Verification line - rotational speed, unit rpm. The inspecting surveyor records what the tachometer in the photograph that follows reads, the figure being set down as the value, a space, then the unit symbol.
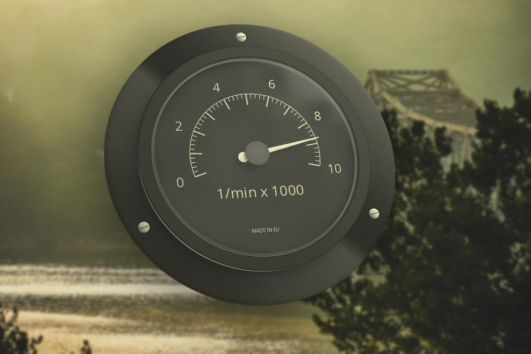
8800 rpm
